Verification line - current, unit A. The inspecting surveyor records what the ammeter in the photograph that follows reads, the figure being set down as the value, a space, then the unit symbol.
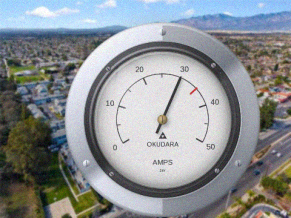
30 A
